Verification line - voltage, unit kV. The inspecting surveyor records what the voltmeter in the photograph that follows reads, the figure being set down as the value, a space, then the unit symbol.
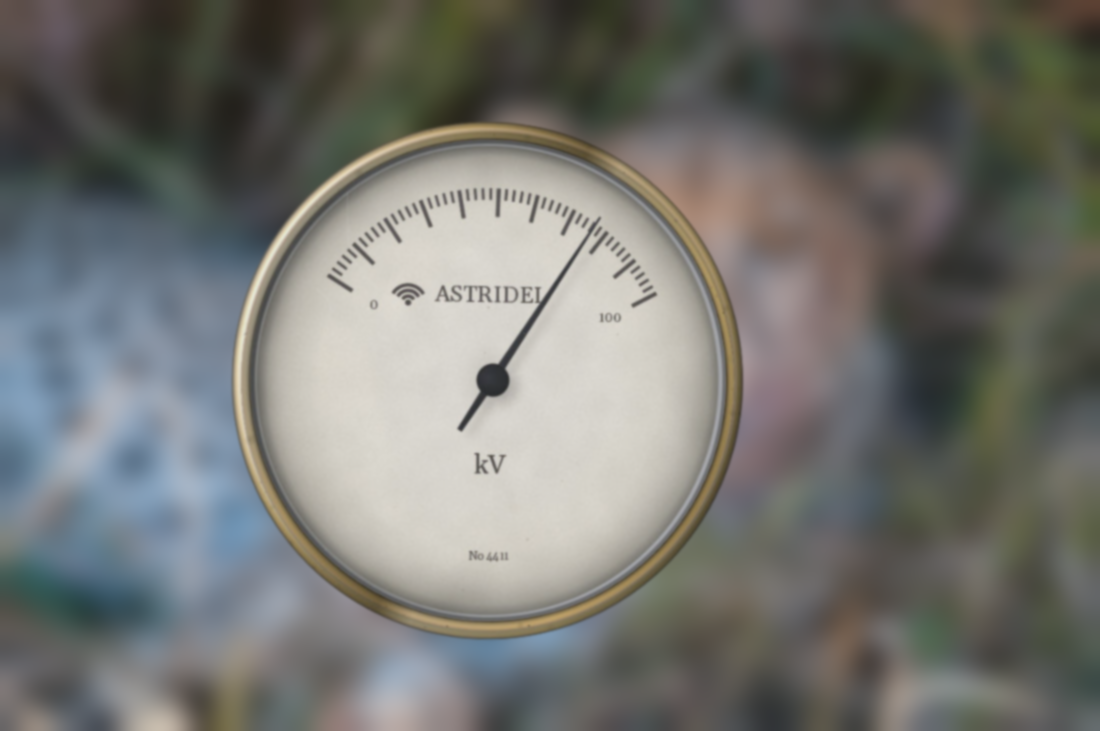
76 kV
